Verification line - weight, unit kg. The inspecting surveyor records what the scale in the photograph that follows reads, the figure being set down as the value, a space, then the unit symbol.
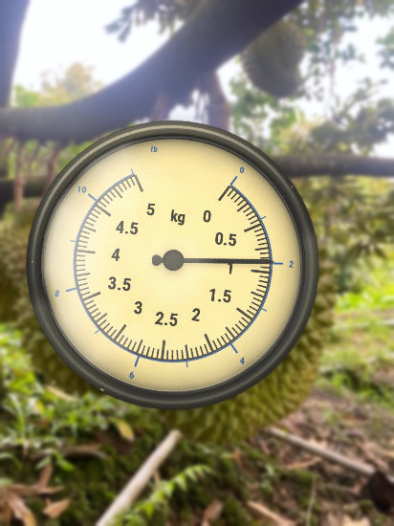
0.9 kg
